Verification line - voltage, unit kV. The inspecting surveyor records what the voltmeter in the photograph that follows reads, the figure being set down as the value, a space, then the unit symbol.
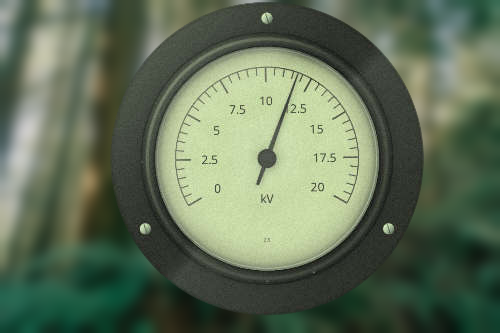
11.75 kV
